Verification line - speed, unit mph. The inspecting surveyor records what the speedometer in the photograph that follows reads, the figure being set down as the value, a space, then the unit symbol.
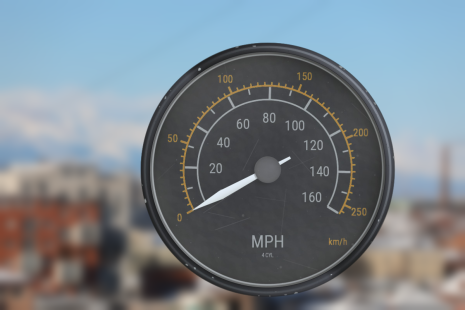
0 mph
